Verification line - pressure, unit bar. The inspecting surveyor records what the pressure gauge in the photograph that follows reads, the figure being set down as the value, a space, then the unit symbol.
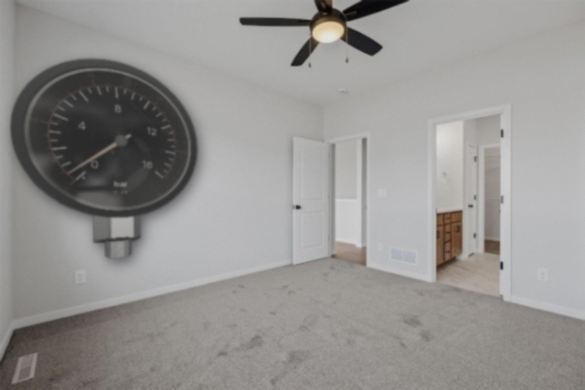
0.5 bar
